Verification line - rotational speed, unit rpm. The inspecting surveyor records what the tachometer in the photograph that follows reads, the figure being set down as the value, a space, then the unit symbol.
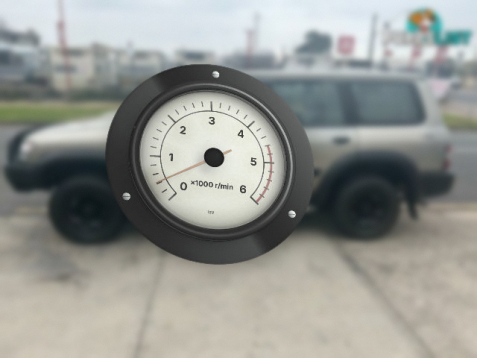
400 rpm
